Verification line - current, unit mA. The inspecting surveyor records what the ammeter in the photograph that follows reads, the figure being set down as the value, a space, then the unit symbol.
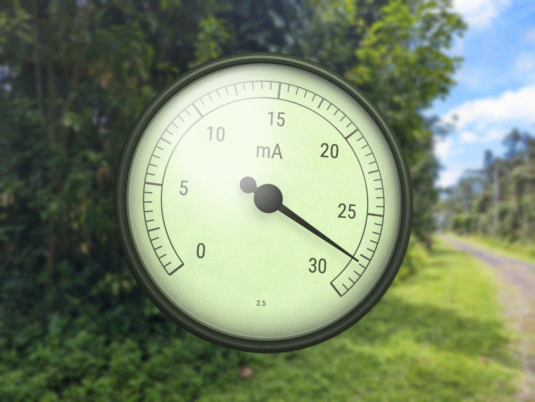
28 mA
